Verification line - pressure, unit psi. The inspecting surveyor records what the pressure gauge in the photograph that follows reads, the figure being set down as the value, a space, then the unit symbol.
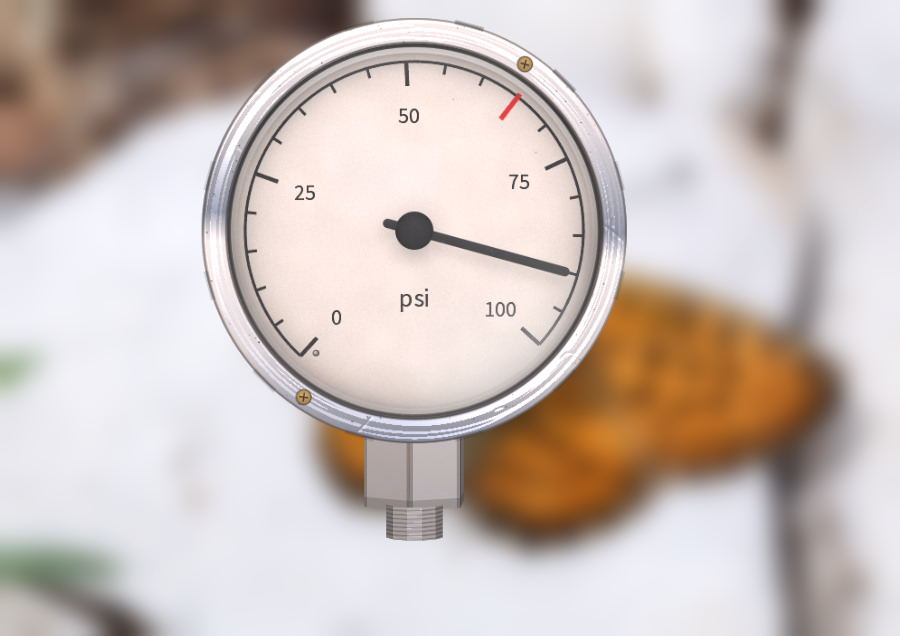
90 psi
